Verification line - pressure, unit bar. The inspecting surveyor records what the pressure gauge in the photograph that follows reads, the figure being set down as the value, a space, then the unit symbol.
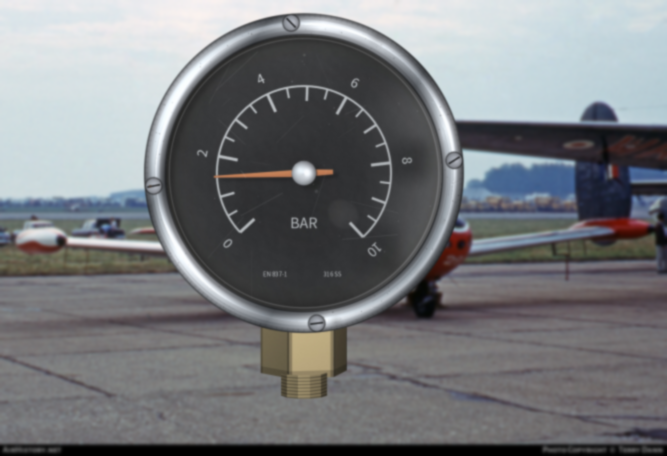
1.5 bar
